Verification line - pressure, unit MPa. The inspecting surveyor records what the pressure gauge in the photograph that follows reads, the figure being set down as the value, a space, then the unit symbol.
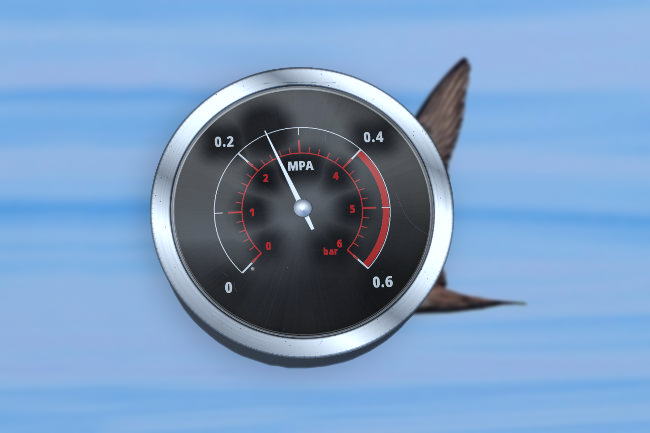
0.25 MPa
